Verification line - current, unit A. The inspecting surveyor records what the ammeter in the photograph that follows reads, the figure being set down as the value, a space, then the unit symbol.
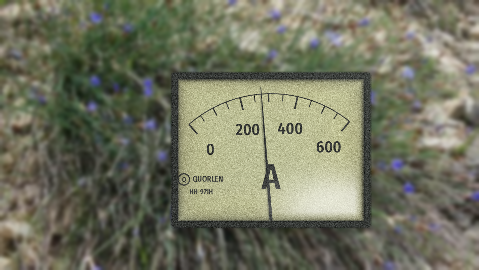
275 A
